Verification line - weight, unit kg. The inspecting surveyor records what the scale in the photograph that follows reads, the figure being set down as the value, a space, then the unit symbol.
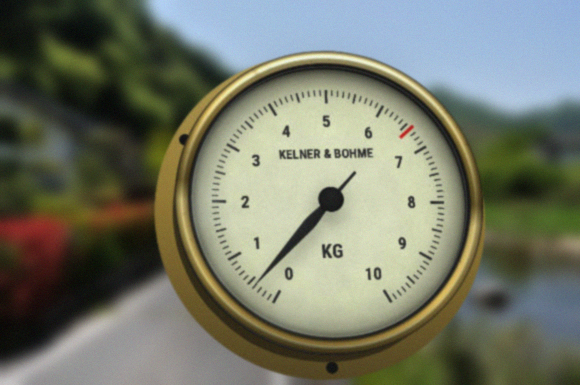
0.4 kg
